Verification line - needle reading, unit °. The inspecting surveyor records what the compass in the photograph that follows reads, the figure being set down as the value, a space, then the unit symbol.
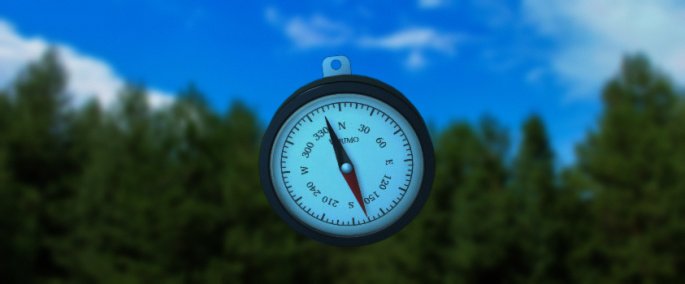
165 °
